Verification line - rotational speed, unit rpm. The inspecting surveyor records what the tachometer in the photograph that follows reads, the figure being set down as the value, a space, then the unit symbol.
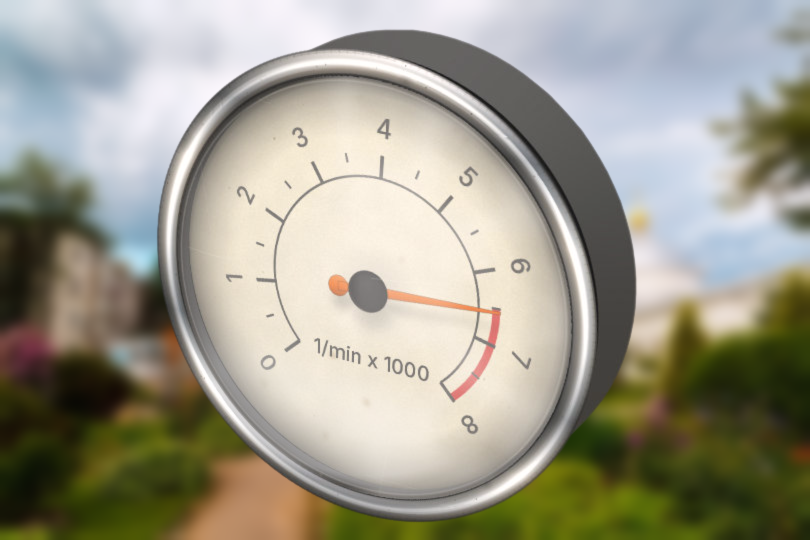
6500 rpm
